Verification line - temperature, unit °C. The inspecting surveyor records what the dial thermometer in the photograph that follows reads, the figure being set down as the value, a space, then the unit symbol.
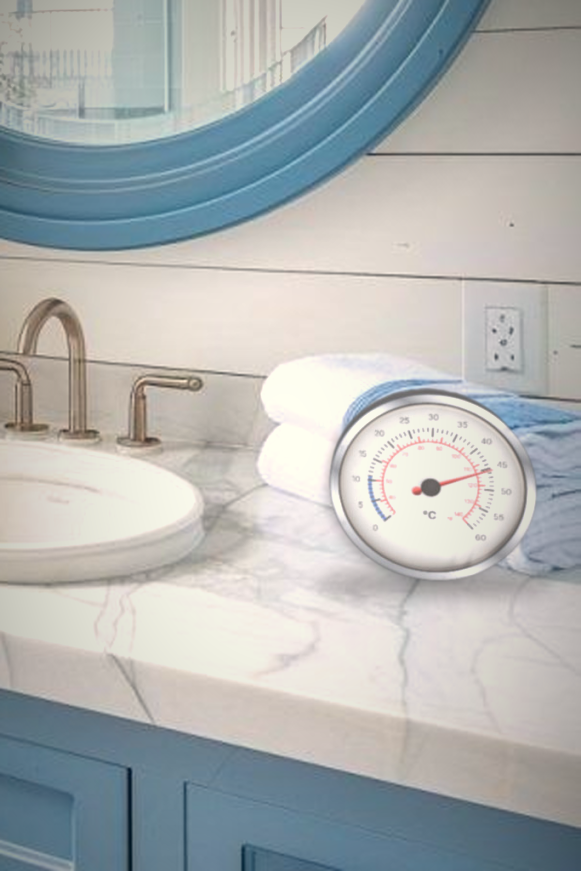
45 °C
